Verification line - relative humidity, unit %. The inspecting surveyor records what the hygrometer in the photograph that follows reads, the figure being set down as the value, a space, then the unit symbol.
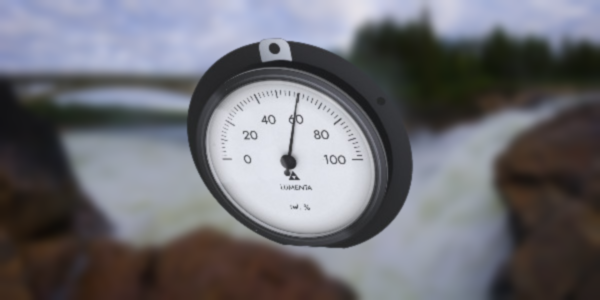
60 %
